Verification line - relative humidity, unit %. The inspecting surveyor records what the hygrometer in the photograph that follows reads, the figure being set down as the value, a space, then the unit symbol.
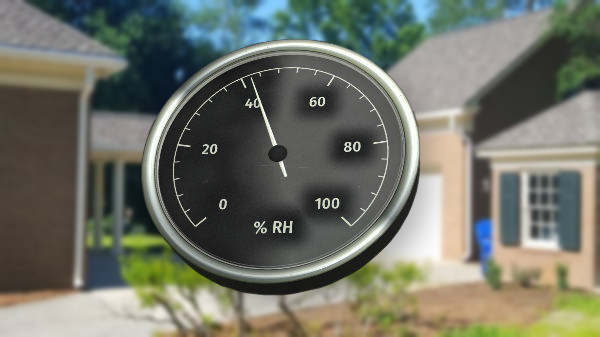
42 %
